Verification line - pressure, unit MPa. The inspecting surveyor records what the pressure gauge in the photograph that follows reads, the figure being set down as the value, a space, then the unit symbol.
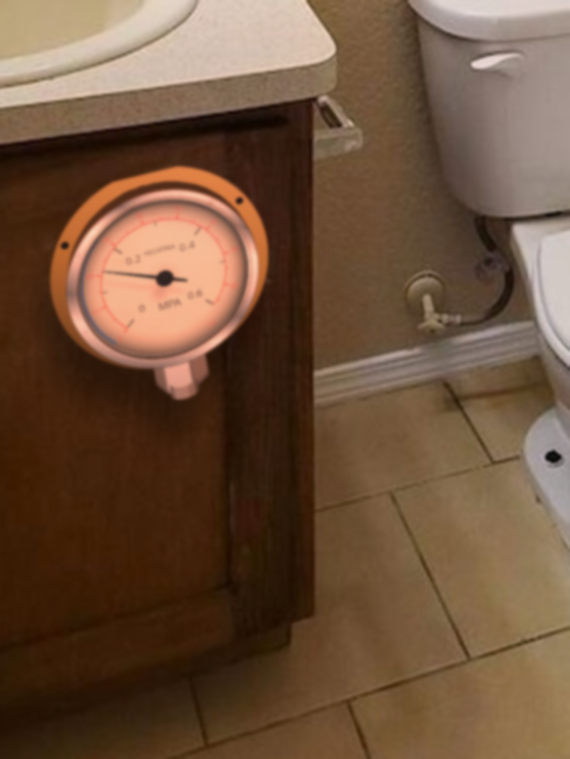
0.15 MPa
